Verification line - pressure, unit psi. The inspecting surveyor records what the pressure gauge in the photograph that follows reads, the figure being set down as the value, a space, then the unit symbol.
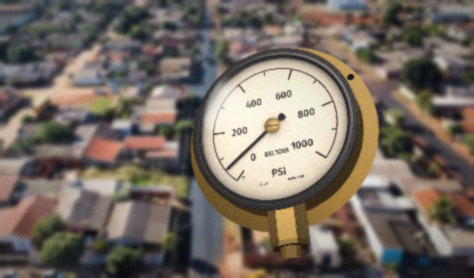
50 psi
